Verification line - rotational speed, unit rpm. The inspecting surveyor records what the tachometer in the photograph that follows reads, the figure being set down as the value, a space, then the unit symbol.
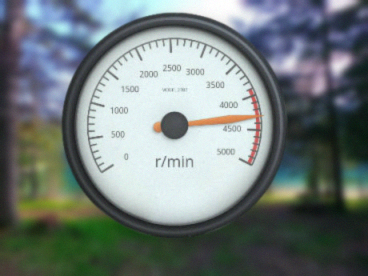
4300 rpm
